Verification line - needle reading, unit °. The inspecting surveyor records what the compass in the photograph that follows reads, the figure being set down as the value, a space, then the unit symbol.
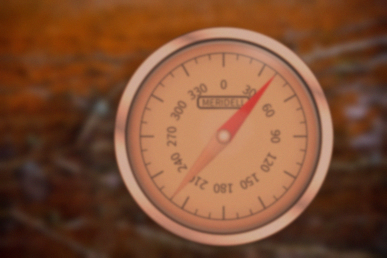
40 °
